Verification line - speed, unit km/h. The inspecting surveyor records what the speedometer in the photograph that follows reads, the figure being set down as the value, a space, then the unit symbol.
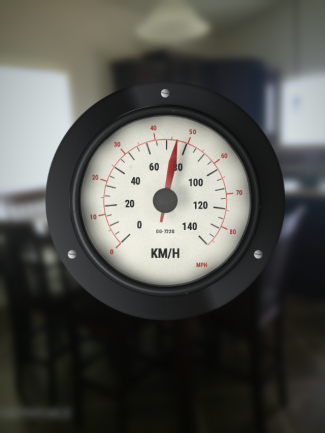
75 km/h
